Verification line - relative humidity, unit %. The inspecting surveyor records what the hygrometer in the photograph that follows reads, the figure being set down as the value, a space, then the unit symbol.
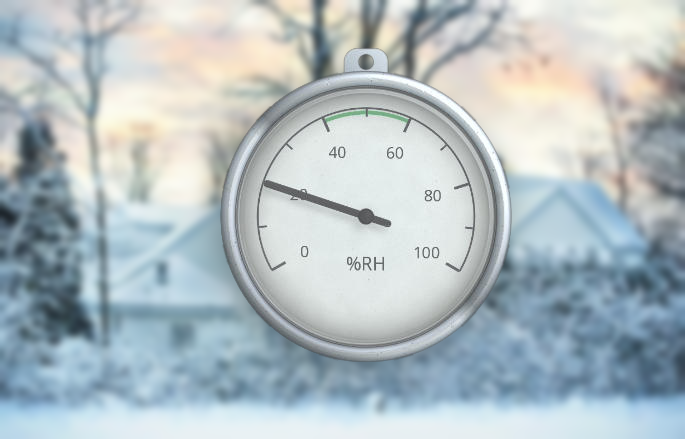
20 %
